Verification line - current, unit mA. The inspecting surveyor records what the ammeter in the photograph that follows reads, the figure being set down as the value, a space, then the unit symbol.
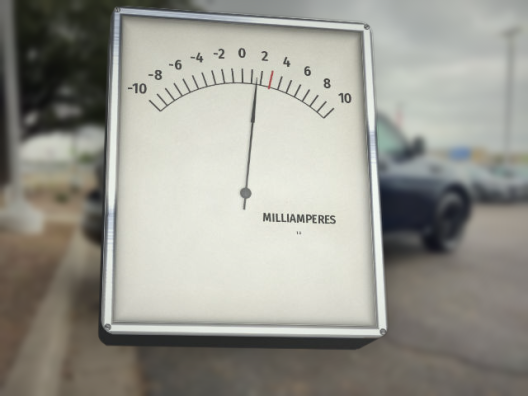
1.5 mA
